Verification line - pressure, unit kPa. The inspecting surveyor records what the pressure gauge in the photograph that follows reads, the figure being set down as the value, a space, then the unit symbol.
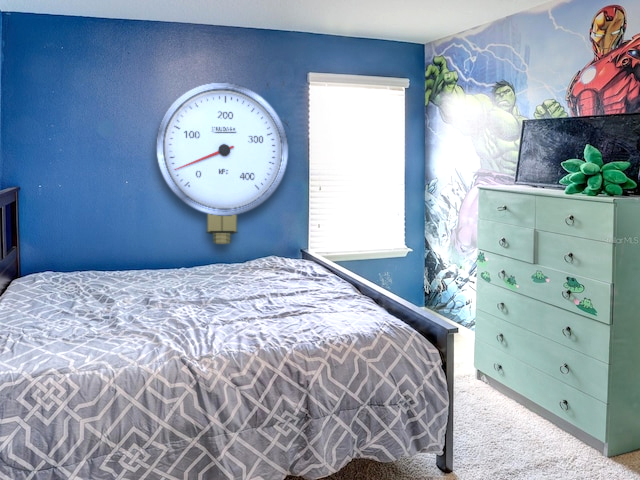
30 kPa
